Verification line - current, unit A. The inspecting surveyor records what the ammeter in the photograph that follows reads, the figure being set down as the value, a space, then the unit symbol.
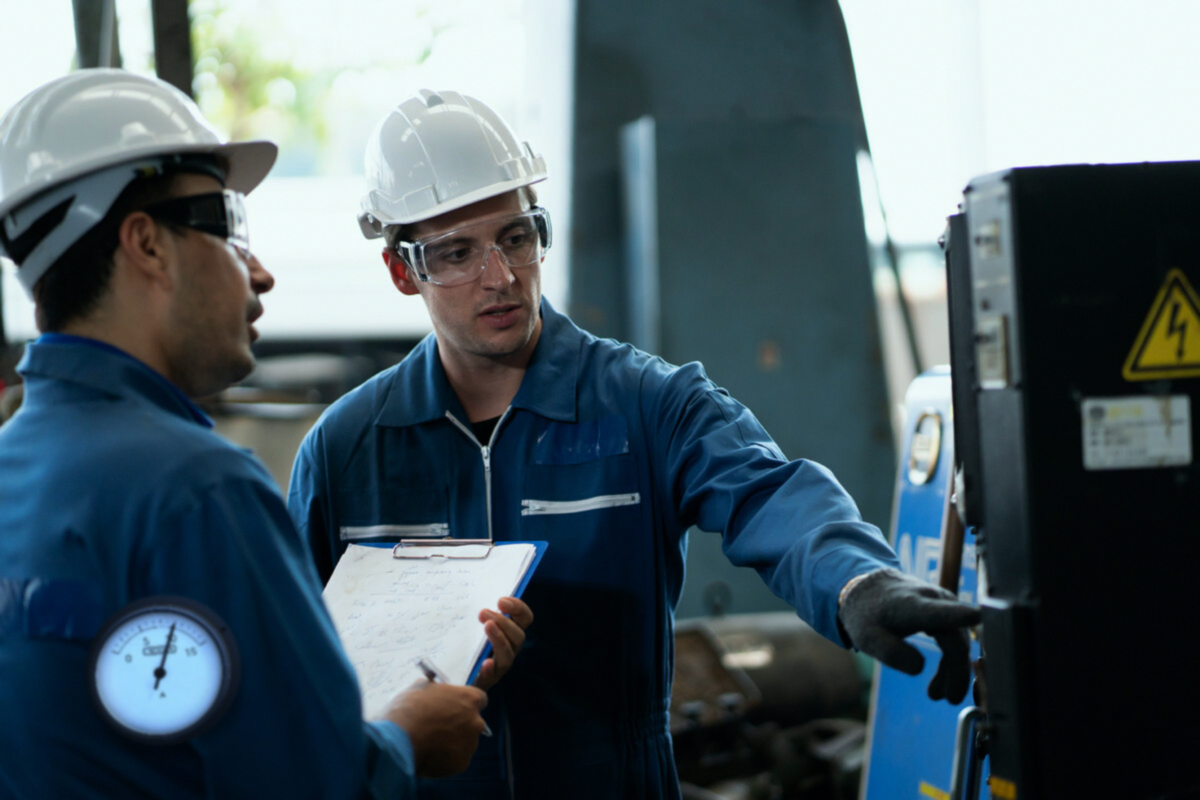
10 A
